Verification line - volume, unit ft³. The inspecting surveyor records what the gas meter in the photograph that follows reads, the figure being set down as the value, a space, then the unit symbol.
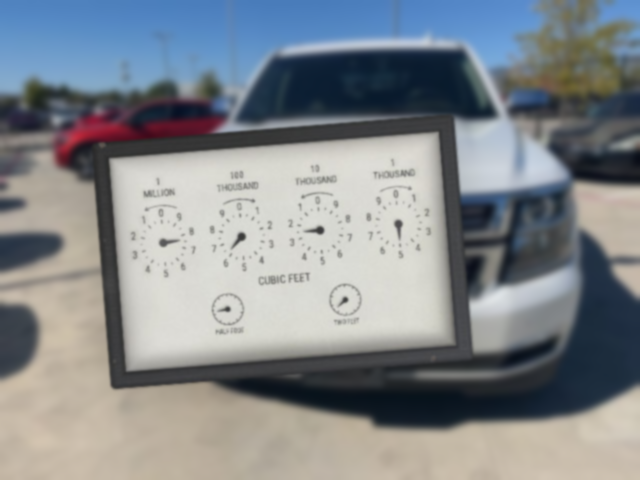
762500 ft³
